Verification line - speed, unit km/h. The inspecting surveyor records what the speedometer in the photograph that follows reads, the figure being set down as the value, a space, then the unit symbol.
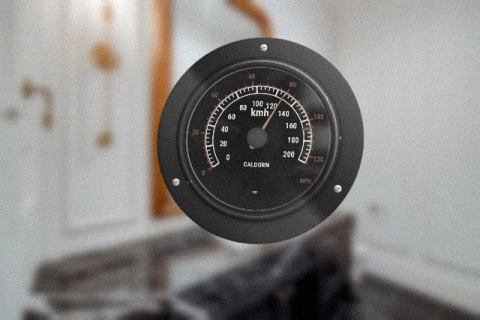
128 km/h
